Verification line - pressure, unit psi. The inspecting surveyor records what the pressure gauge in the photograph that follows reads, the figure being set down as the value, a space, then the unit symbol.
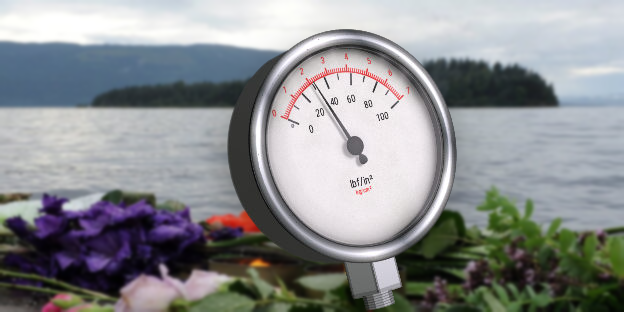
30 psi
